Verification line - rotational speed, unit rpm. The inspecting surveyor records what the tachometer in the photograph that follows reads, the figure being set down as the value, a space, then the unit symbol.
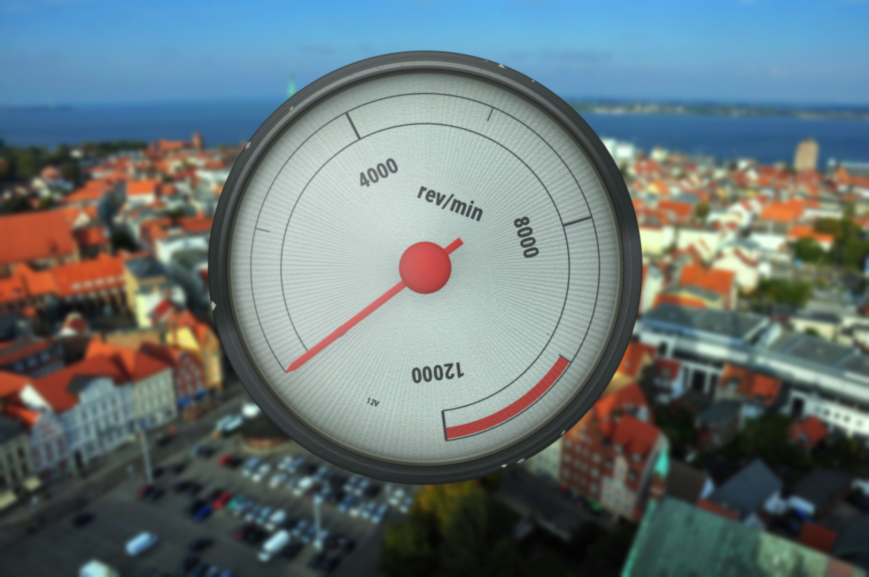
0 rpm
